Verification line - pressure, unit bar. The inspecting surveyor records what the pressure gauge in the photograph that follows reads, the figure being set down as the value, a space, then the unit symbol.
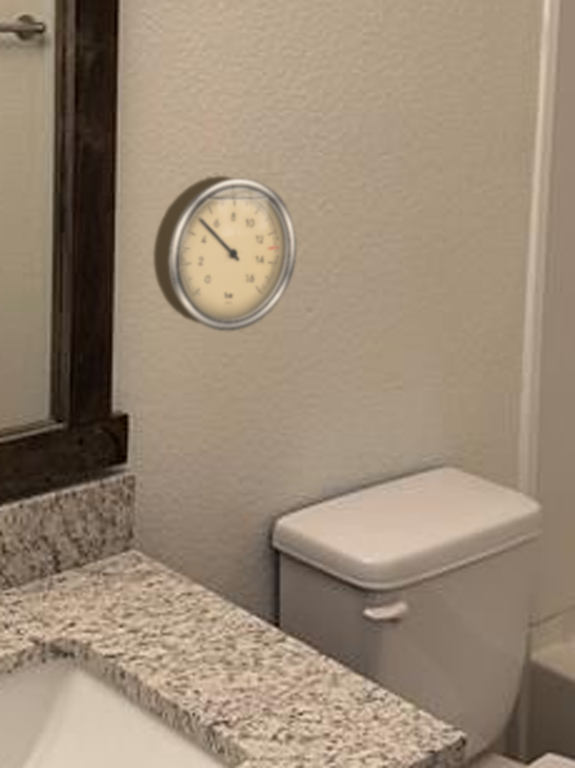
5 bar
